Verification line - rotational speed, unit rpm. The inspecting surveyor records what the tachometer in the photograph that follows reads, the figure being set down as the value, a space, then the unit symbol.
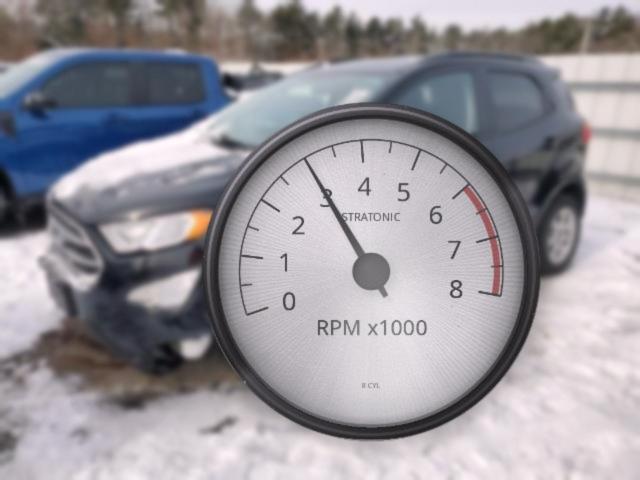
3000 rpm
